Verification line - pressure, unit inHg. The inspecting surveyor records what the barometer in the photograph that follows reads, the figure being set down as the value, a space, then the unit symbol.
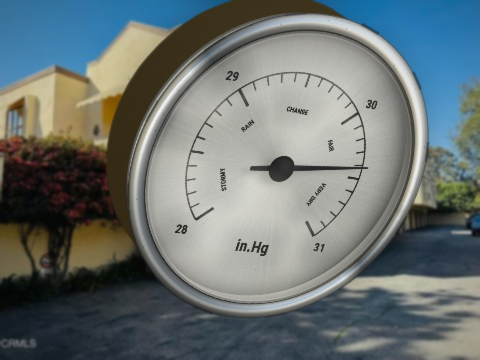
30.4 inHg
